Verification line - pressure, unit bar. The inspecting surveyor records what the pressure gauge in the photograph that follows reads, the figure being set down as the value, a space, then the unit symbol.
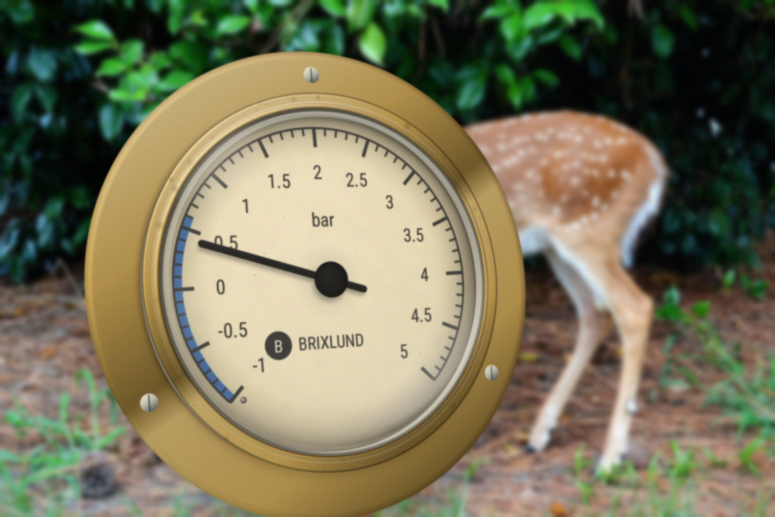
0.4 bar
